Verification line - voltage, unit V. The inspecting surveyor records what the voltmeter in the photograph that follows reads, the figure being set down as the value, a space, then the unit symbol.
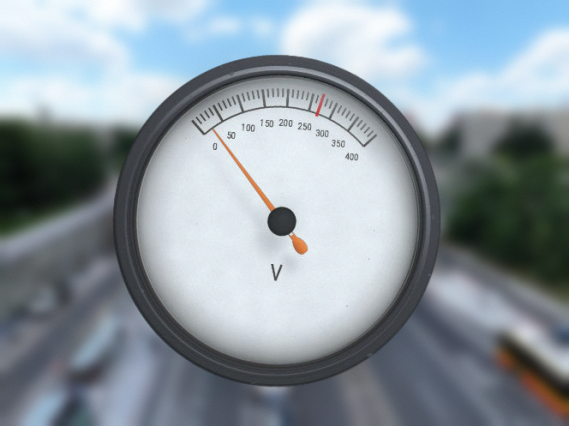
20 V
